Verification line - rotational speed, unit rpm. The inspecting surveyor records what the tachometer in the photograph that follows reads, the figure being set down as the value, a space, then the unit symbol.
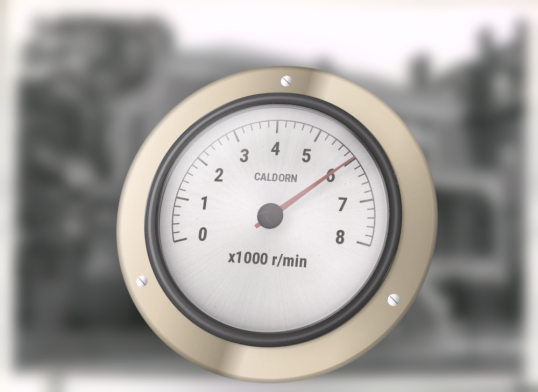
6000 rpm
